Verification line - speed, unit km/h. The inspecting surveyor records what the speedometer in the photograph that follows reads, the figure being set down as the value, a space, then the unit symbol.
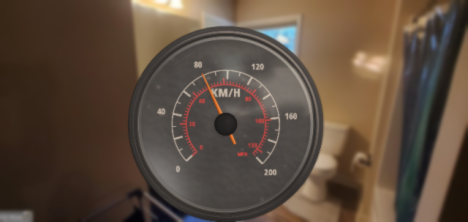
80 km/h
